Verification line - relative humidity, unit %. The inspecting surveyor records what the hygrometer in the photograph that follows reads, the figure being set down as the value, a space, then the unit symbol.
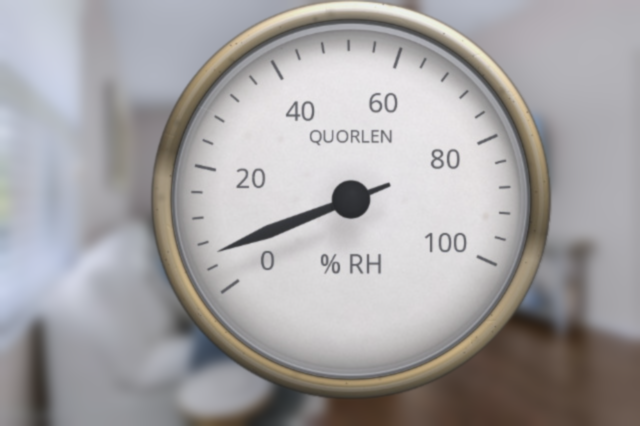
6 %
